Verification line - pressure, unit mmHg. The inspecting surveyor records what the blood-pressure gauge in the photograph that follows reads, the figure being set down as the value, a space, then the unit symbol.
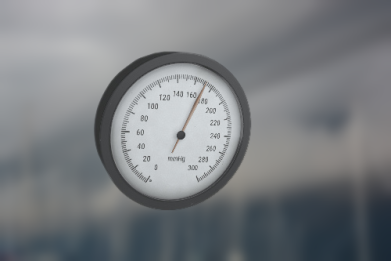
170 mmHg
